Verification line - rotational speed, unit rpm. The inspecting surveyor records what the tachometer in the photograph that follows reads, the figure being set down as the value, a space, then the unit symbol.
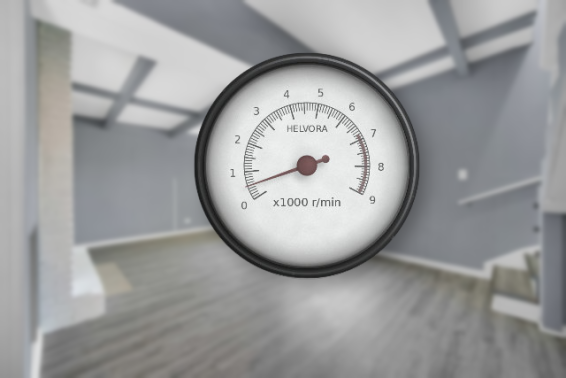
500 rpm
